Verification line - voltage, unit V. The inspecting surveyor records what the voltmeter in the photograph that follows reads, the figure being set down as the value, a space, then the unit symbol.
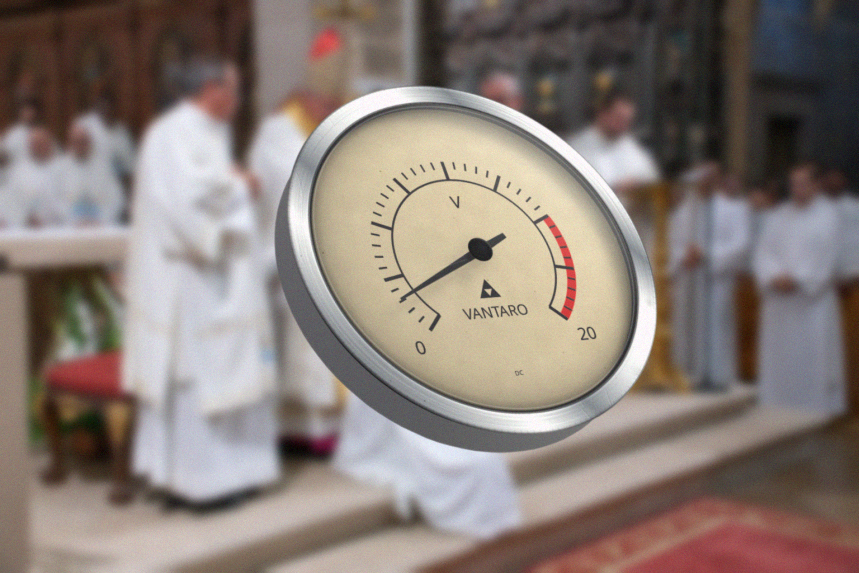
1.5 V
